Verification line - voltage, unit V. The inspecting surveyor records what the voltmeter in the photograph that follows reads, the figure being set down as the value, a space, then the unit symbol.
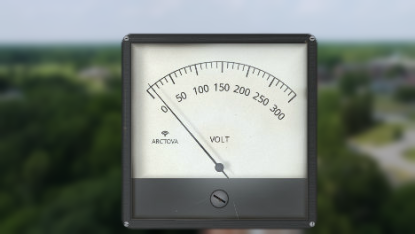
10 V
